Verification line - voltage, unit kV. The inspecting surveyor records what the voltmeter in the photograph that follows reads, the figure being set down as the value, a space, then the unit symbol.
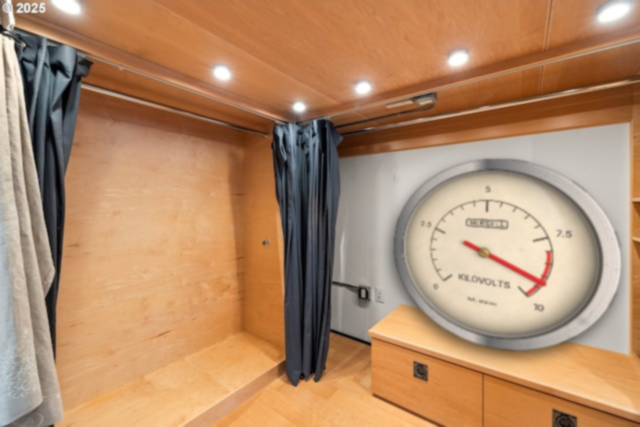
9.25 kV
